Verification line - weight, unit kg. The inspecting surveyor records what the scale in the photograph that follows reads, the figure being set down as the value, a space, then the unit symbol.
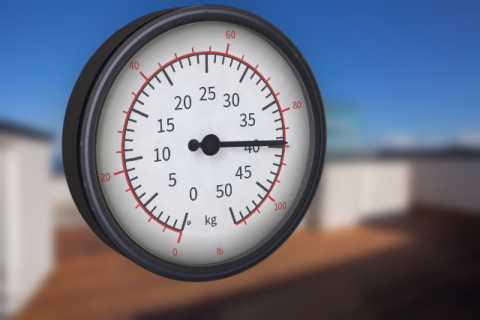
39.5 kg
